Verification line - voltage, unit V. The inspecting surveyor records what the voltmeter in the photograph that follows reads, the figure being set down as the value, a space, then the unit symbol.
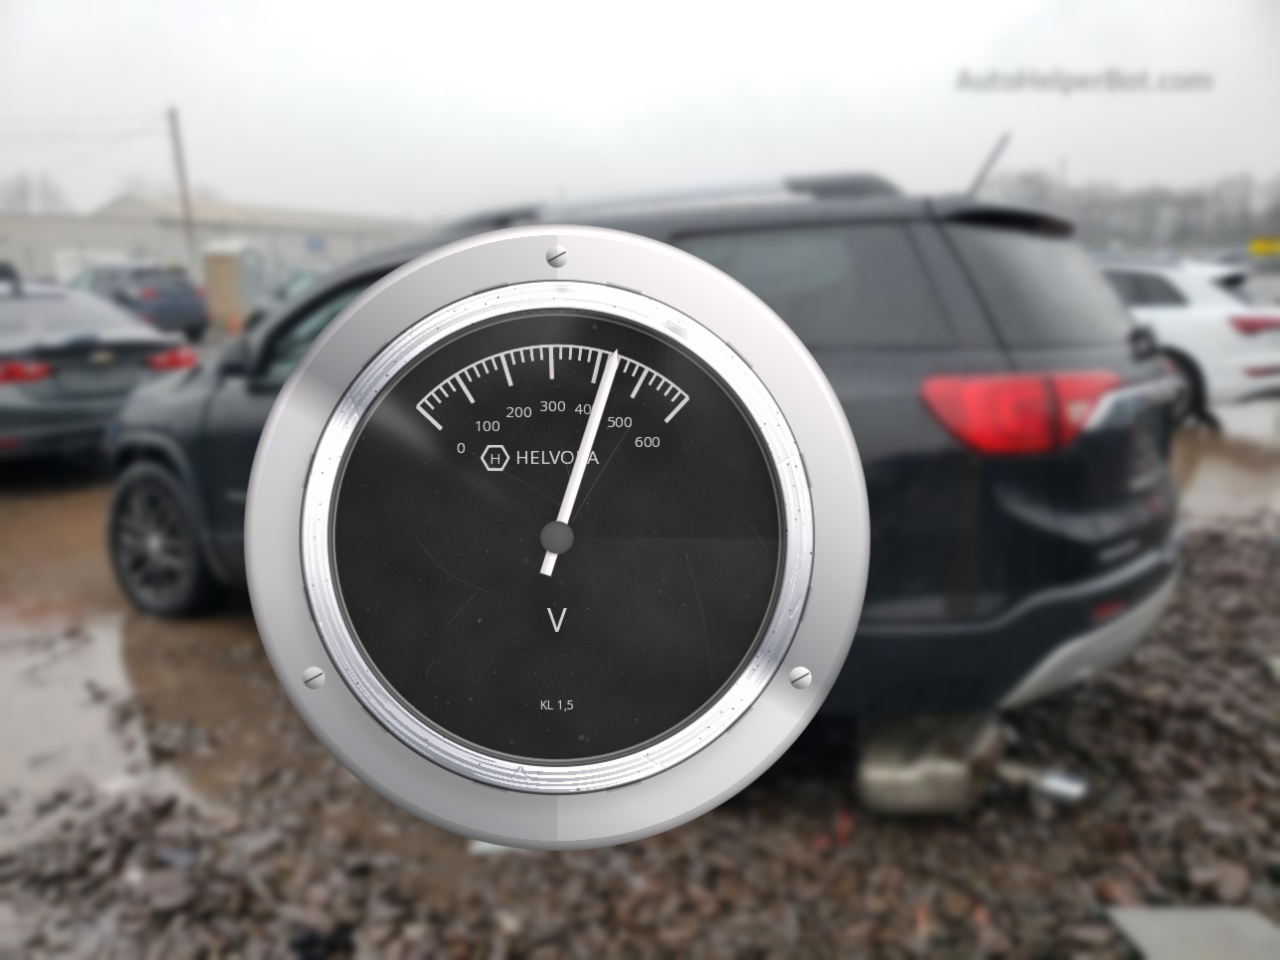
430 V
